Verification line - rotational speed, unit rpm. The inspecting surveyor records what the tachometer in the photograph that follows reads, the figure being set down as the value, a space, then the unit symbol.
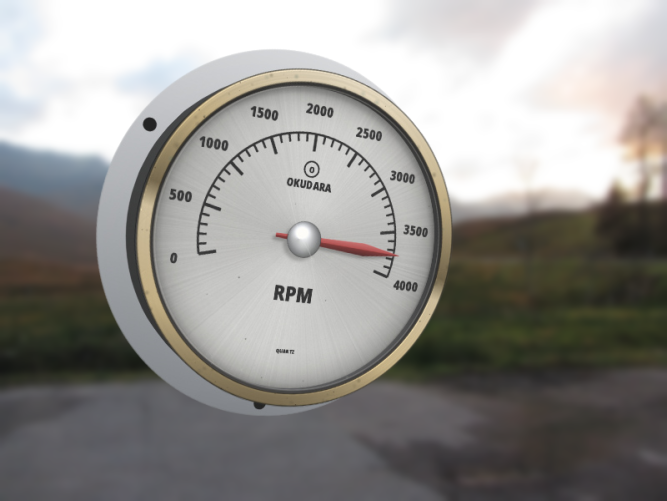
3750 rpm
